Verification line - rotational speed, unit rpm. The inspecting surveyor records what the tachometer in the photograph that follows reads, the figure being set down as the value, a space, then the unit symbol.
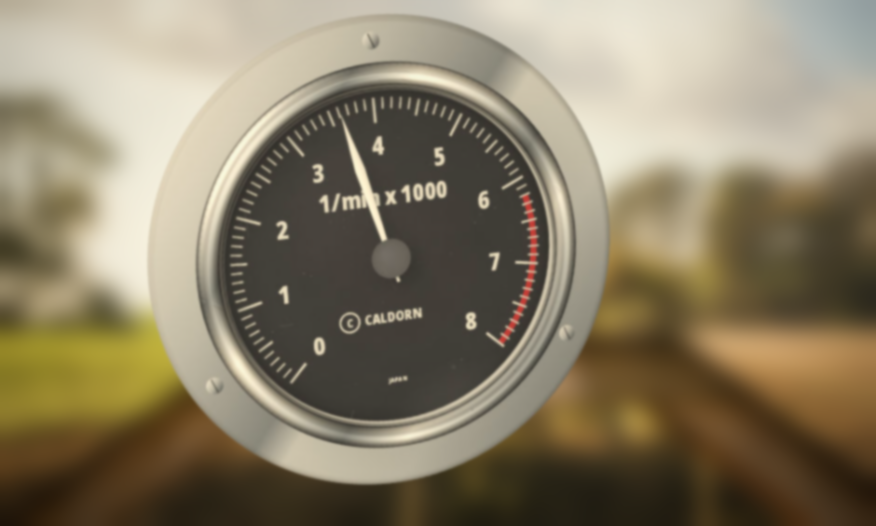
3600 rpm
